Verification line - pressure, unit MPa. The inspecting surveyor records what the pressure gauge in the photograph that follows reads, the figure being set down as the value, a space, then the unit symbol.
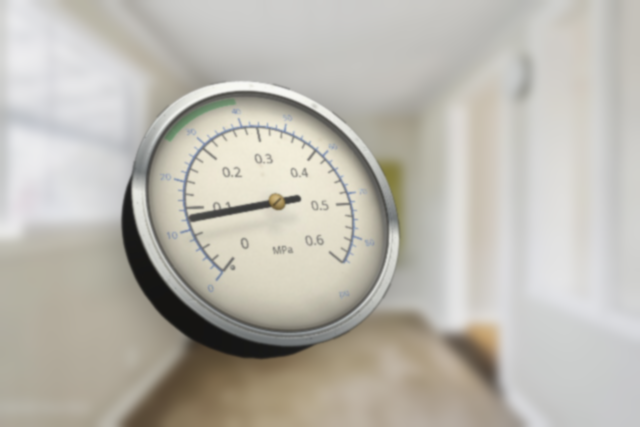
0.08 MPa
